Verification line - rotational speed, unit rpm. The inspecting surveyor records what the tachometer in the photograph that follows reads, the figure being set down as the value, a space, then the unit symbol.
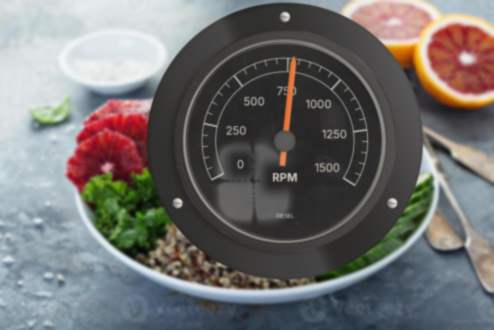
775 rpm
